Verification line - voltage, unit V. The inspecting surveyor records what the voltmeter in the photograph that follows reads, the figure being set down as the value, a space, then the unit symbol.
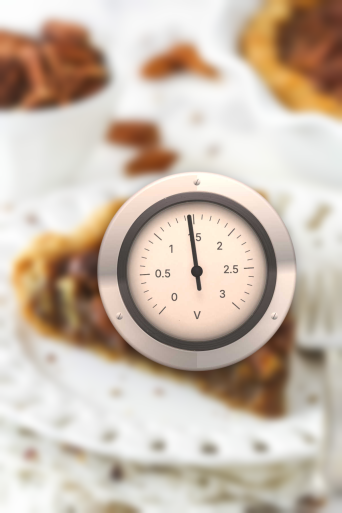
1.45 V
